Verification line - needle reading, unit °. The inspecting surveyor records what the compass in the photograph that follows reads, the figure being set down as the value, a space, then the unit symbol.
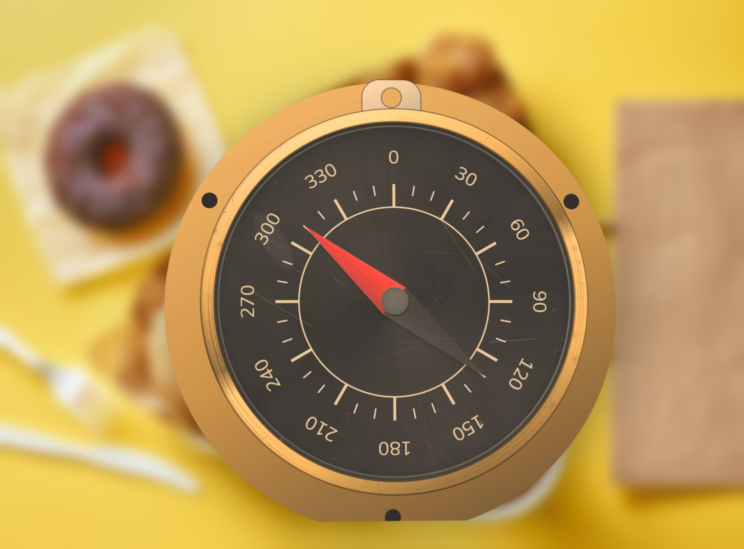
310 °
